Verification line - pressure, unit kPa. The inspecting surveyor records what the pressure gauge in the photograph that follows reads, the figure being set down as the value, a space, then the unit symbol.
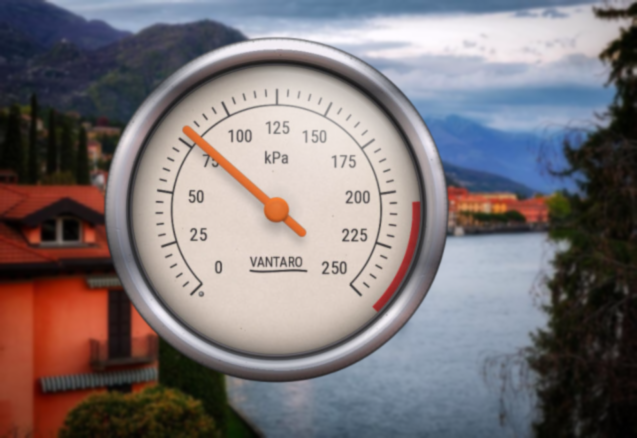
80 kPa
